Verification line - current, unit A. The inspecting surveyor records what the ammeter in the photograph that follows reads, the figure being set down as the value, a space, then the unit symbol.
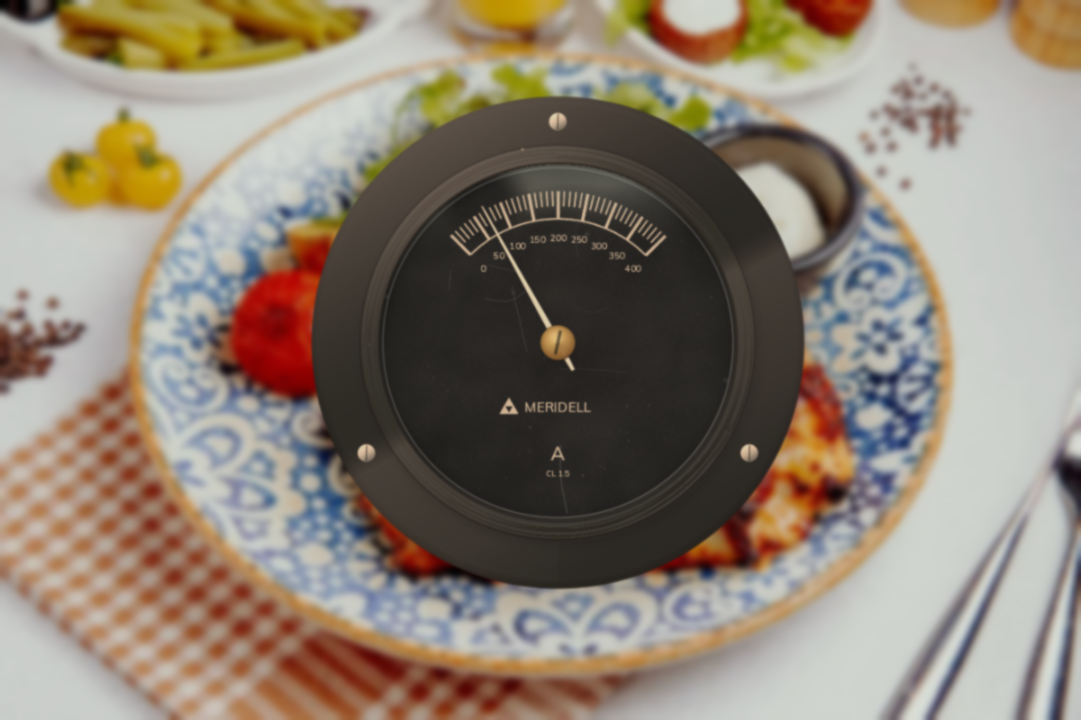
70 A
